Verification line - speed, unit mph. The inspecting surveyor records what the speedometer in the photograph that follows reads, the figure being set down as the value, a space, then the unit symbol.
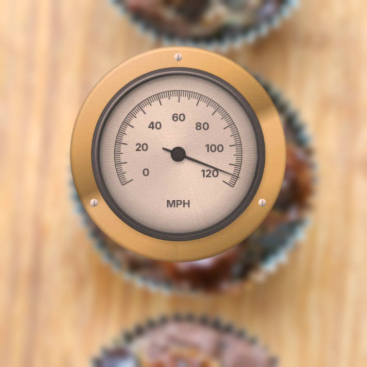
115 mph
